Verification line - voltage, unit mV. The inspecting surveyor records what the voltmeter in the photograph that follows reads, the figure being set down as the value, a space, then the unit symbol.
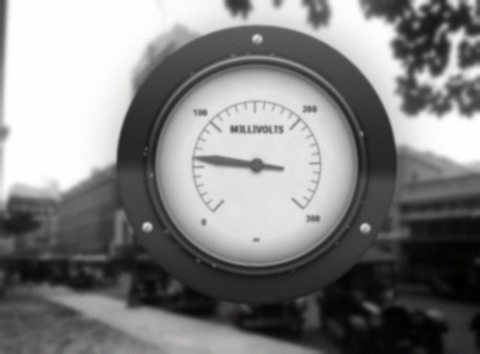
60 mV
